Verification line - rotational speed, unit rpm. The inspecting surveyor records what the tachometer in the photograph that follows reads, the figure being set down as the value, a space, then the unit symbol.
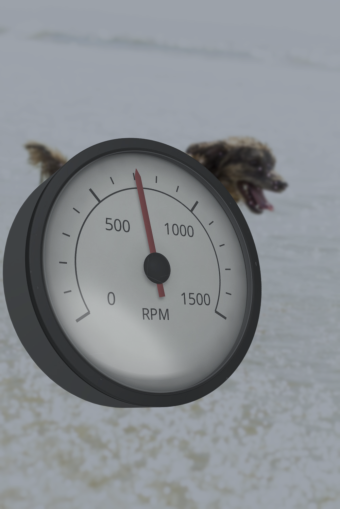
700 rpm
